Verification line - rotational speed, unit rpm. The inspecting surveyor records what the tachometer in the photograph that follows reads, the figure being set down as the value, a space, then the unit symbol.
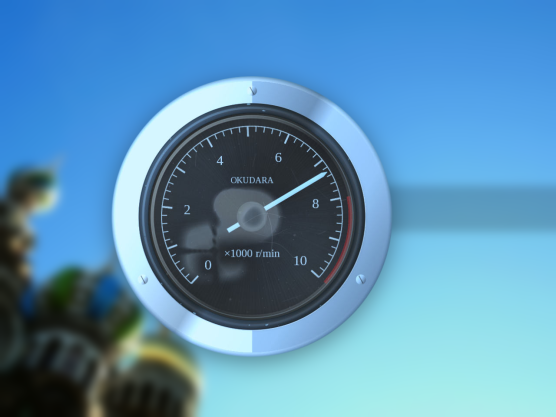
7300 rpm
